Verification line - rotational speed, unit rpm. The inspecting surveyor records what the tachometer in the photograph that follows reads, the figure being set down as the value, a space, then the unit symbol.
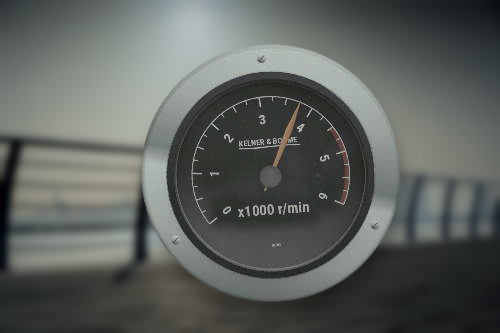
3750 rpm
